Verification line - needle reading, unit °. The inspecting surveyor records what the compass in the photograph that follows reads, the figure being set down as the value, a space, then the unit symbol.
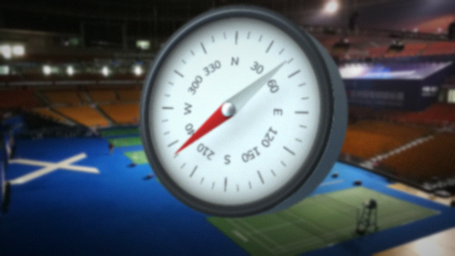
230 °
